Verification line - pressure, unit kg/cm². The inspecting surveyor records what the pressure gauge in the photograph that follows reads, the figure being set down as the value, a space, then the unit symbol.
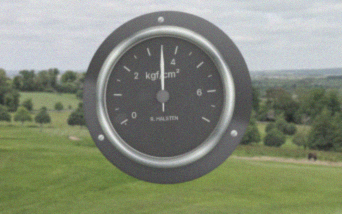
3.5 kg/cm²
